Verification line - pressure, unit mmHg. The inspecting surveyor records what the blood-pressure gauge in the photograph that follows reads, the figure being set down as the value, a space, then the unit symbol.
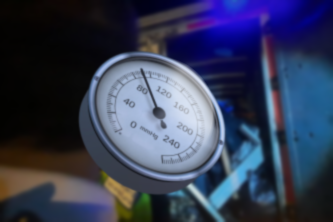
90 mmHg
